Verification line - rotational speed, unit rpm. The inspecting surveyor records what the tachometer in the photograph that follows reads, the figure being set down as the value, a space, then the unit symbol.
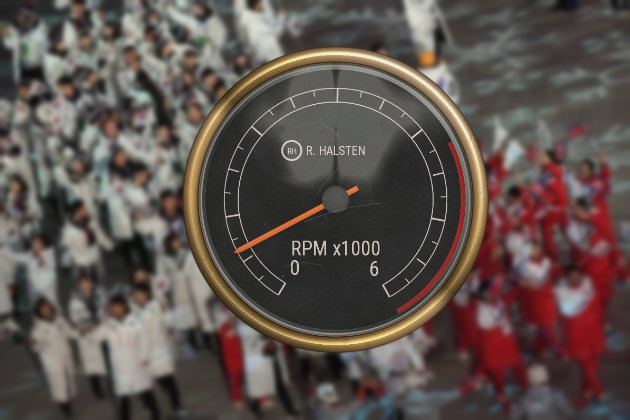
625 rpm
